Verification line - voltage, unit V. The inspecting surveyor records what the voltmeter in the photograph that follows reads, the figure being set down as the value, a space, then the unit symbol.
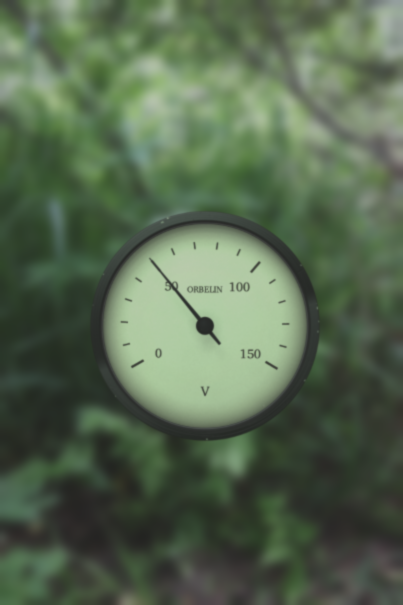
50 V
